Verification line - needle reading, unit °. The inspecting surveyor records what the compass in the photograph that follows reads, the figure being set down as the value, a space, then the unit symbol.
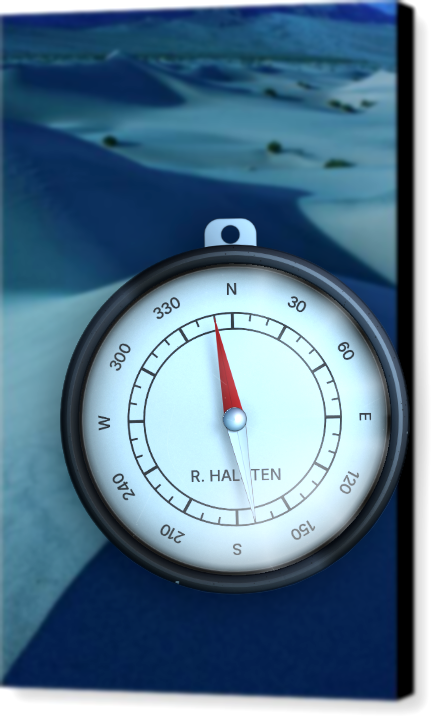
350 °
